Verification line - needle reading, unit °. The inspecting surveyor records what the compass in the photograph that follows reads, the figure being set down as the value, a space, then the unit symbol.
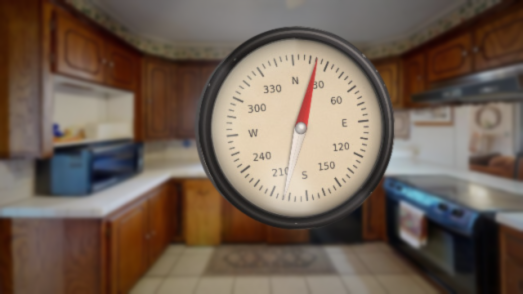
20 °
